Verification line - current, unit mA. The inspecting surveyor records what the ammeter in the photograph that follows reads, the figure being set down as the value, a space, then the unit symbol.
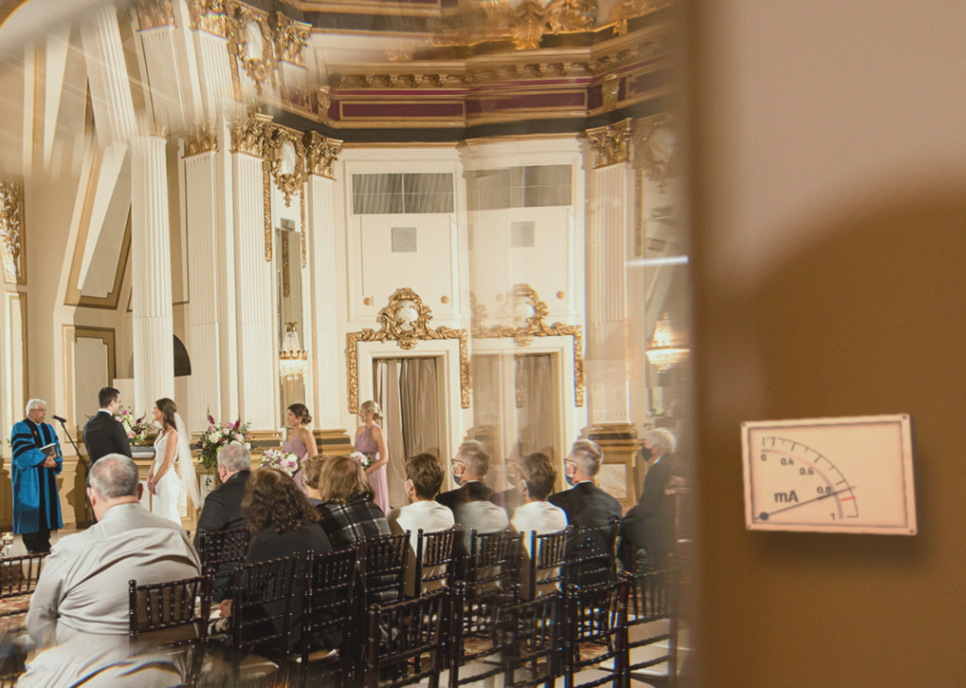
0.85 mA
